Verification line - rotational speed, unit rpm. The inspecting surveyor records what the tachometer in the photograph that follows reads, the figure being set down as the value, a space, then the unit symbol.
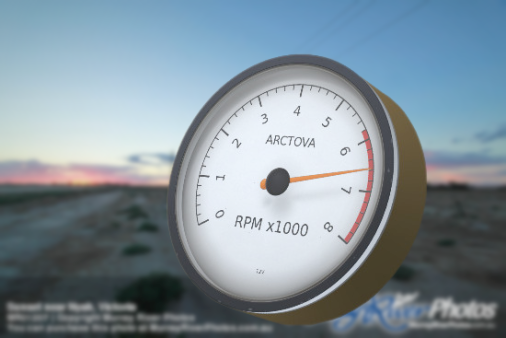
6600 rpm
